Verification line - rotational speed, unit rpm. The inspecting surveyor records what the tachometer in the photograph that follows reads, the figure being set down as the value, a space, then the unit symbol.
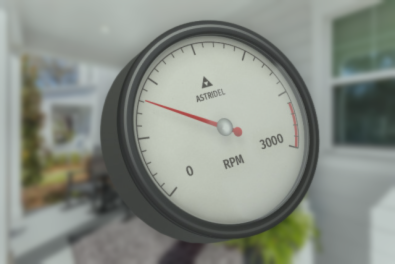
800 rpm
